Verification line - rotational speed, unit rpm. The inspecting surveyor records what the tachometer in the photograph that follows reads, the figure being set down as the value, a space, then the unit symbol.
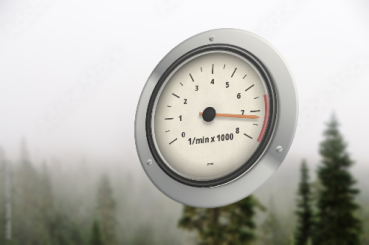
7250 rpm
